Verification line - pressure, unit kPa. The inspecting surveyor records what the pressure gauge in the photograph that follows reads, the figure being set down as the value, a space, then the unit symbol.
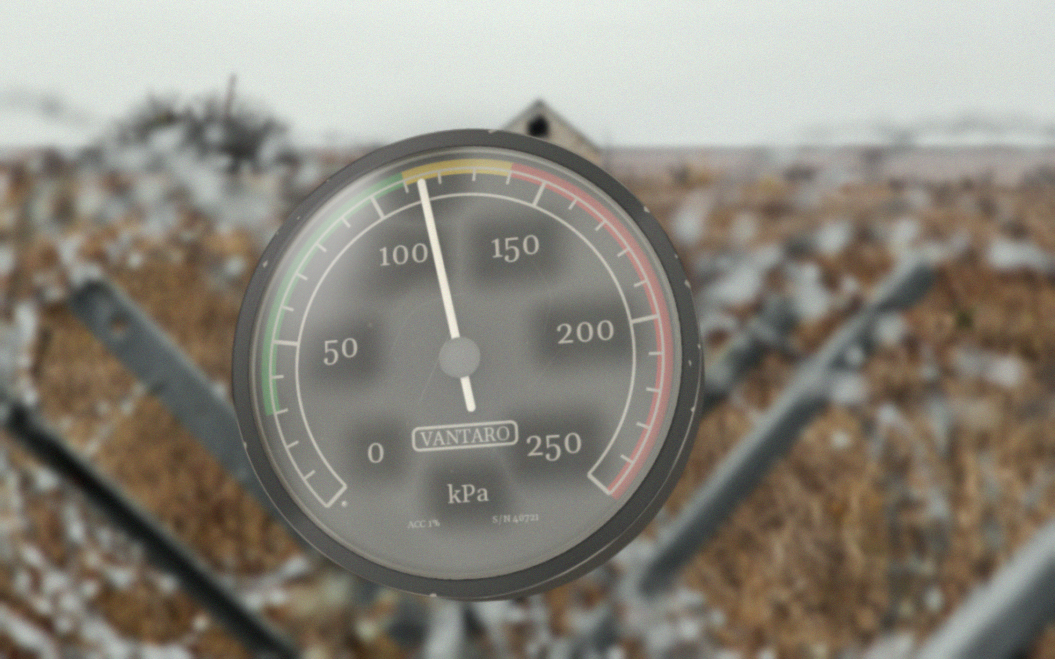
115 kPa
